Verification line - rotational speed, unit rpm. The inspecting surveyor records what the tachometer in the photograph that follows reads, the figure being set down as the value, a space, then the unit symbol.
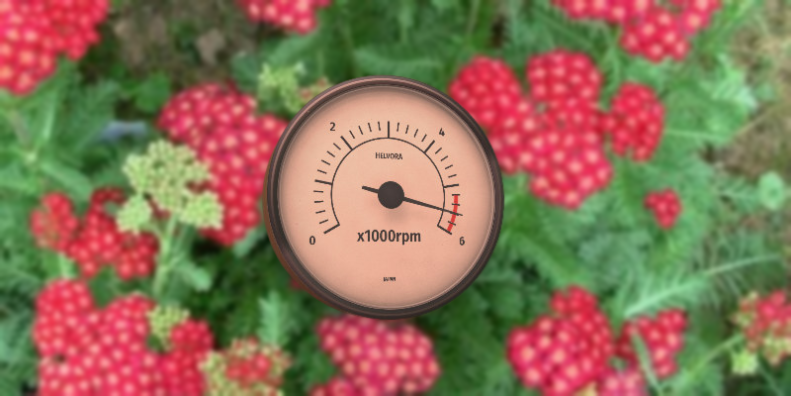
5600 rpm
